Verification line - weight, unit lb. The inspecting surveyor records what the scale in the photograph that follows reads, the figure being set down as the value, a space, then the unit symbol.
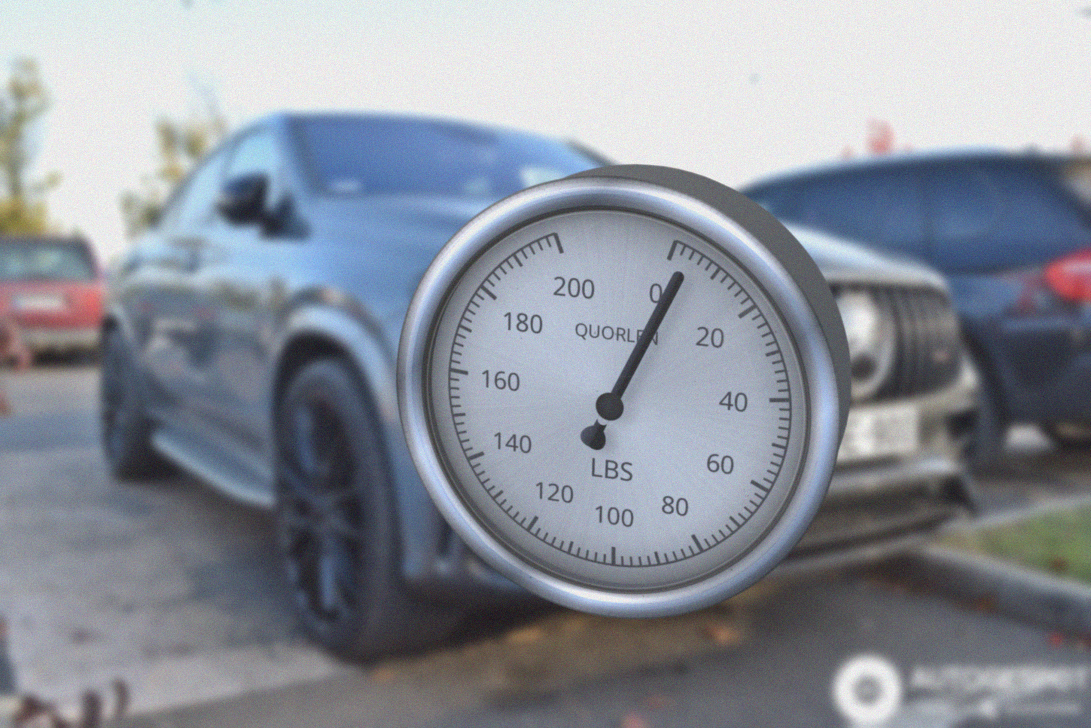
4 lb
